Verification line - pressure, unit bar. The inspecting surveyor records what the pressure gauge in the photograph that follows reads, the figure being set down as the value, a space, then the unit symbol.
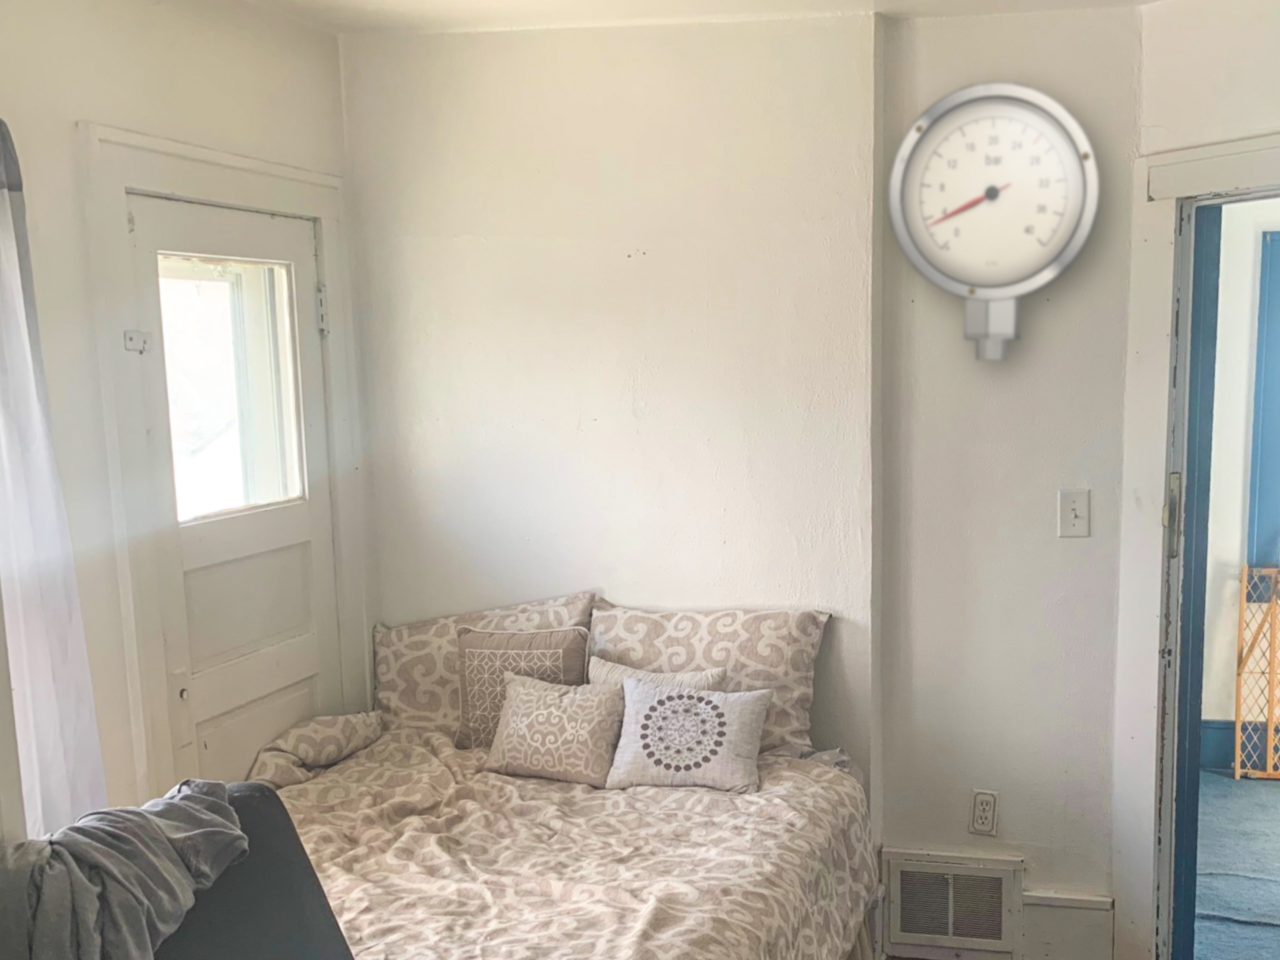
3 bar
